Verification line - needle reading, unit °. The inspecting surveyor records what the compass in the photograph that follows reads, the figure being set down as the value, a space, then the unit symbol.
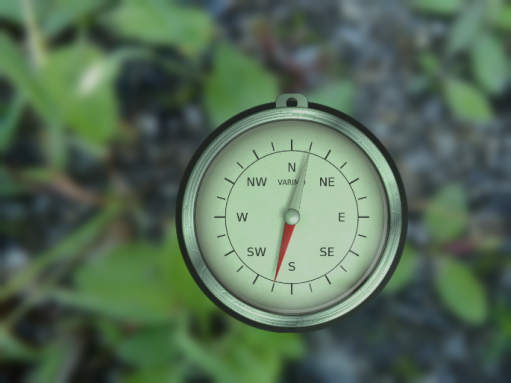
195 °
